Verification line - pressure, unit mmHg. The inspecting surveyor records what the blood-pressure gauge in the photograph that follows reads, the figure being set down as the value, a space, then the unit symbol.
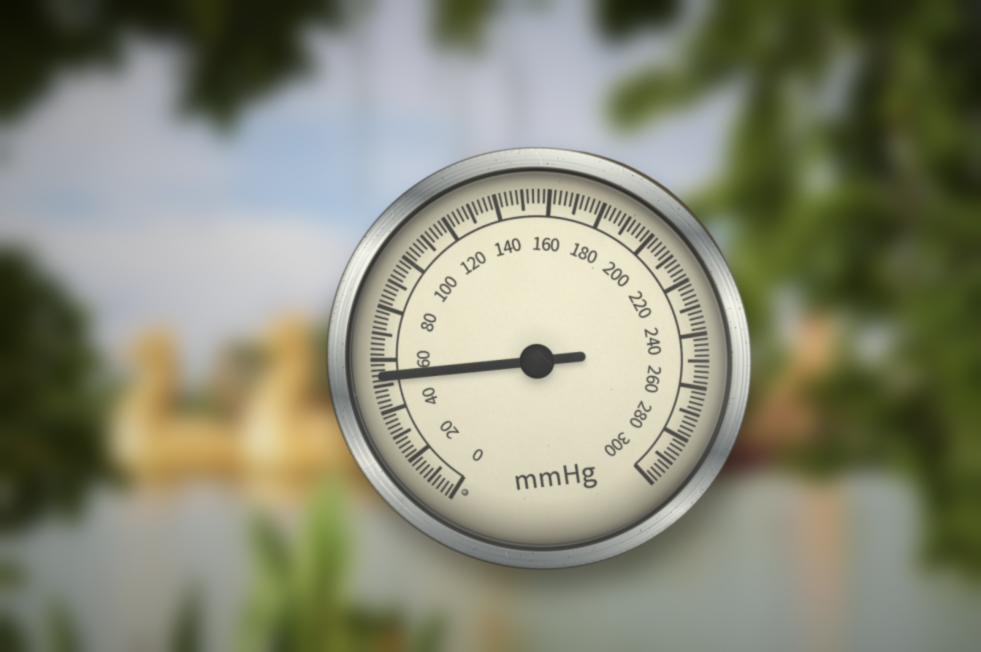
54 mmHg
